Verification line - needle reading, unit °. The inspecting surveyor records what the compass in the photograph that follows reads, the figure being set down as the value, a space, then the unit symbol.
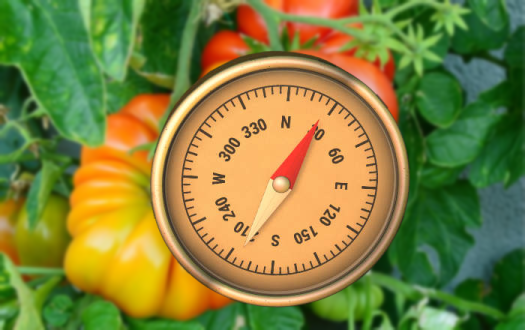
25 °
